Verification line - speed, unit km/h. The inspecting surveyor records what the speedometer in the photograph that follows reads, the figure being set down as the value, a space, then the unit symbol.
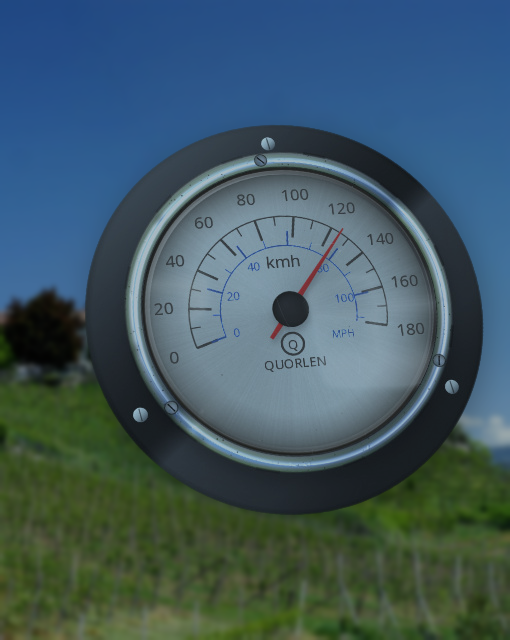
125 km/h
